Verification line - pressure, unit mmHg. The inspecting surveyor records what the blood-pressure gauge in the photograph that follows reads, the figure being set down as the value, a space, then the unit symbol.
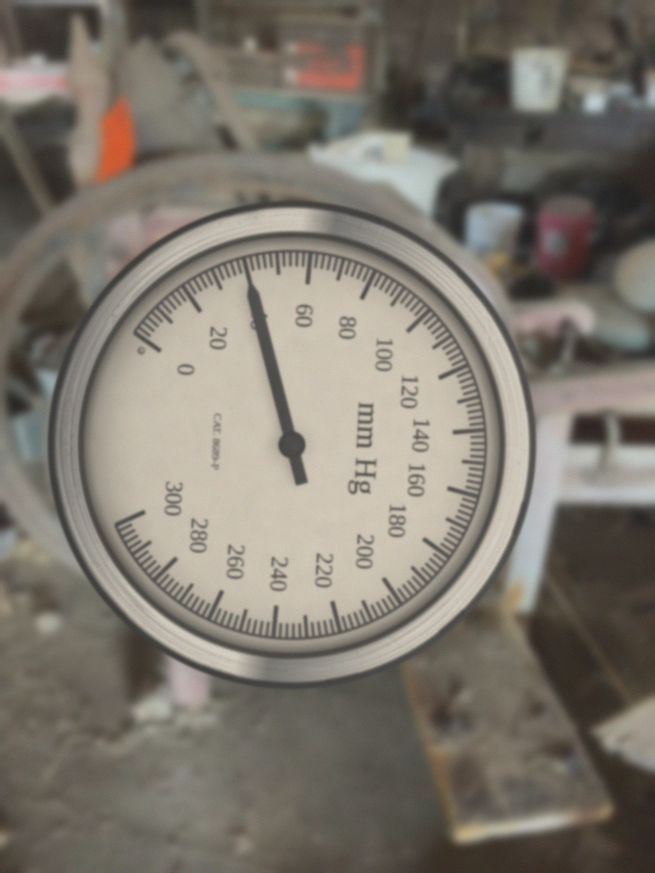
40 mmHg
